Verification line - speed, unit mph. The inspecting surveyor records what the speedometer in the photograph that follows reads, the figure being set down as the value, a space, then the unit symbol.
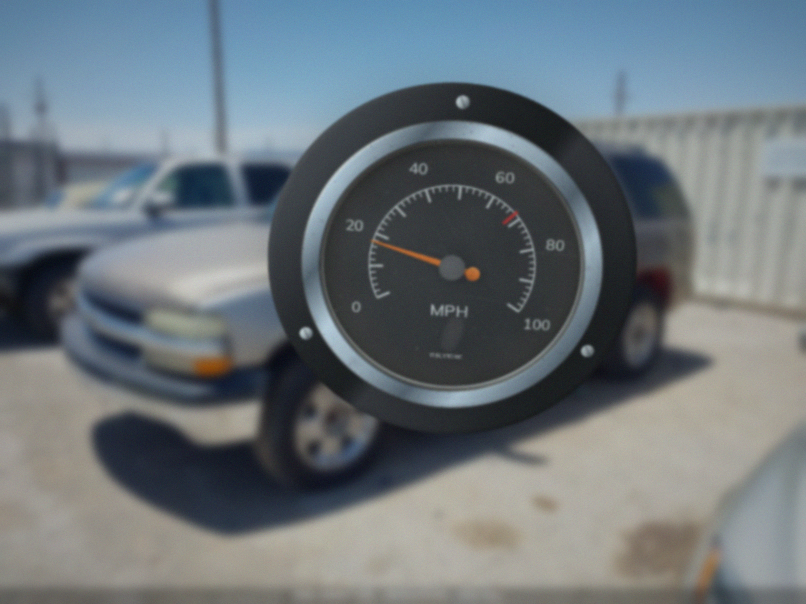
18 mph
